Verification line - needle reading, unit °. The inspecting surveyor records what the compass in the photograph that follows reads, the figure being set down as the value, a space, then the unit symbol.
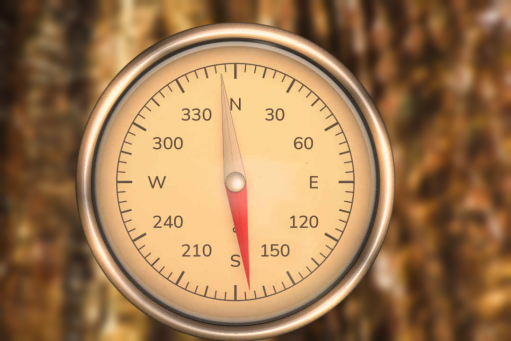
172.5 °
